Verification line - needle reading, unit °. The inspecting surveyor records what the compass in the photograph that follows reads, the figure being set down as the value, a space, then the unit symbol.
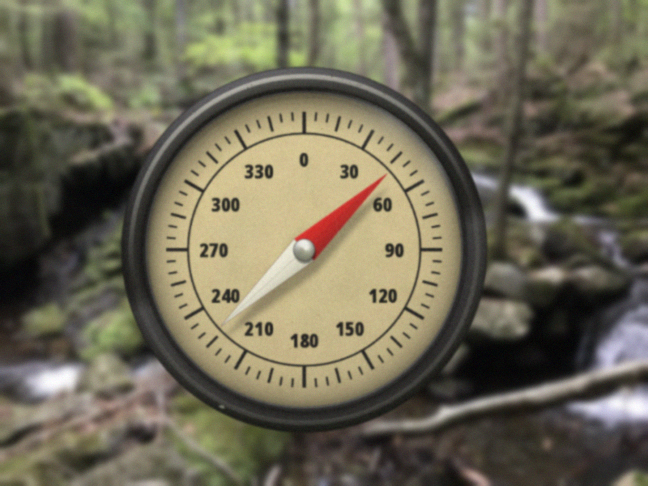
47.5 °
